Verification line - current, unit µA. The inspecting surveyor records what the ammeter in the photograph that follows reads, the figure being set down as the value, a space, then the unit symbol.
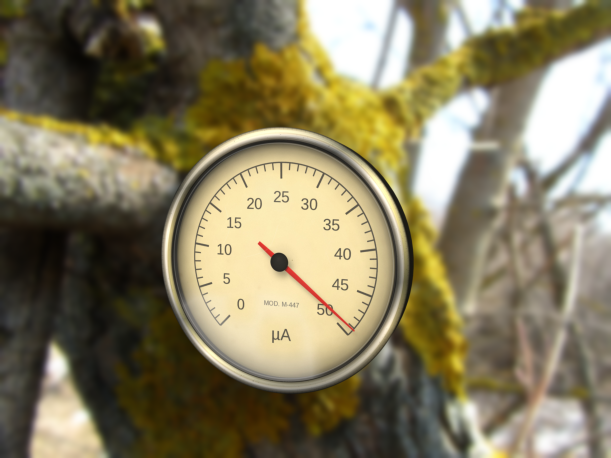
49 µA
